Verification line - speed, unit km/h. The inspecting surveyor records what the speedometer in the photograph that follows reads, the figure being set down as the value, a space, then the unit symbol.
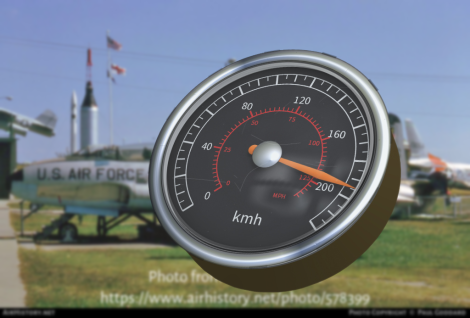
195 km/h
